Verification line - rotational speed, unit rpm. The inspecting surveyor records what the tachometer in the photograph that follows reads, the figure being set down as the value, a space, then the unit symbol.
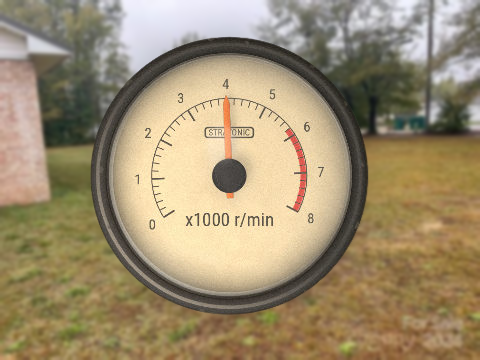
4000 rpm
